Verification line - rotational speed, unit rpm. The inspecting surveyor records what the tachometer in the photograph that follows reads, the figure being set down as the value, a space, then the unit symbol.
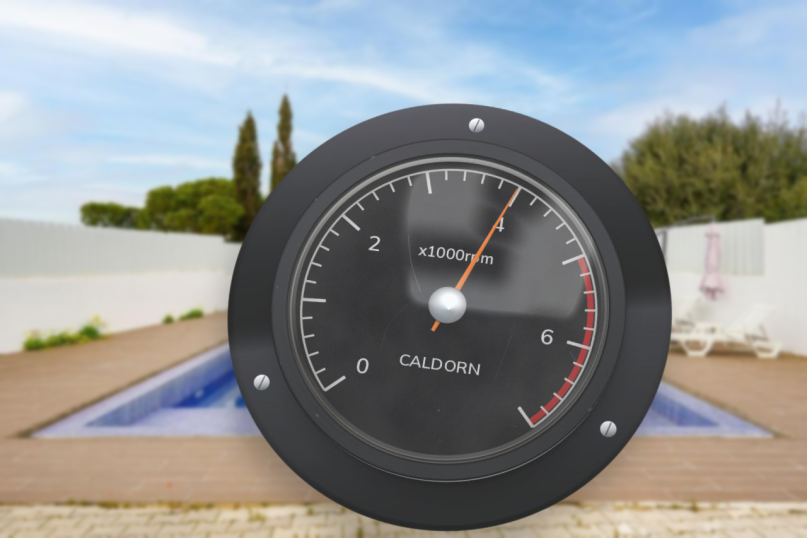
4000 rpm
